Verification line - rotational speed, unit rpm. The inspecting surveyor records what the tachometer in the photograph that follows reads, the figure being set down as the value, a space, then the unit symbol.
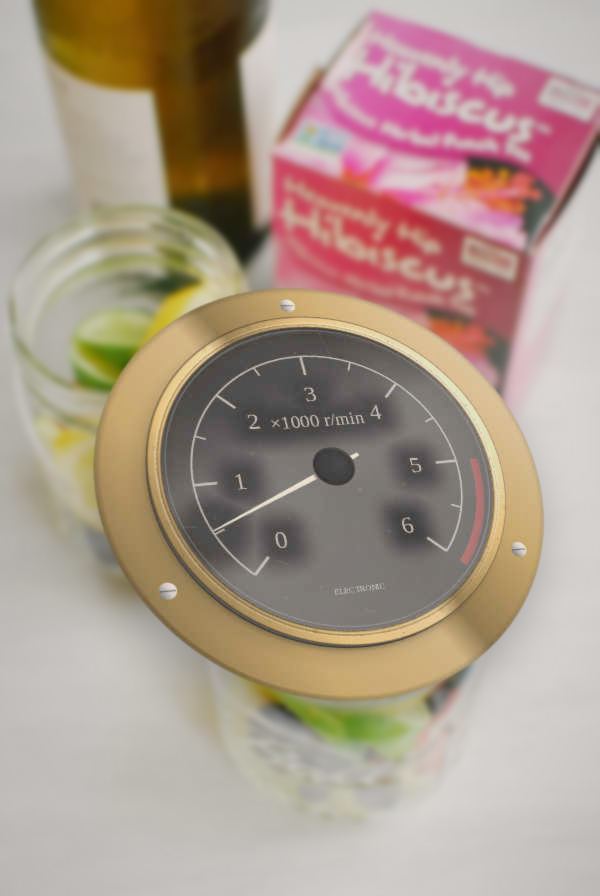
500 rpm
